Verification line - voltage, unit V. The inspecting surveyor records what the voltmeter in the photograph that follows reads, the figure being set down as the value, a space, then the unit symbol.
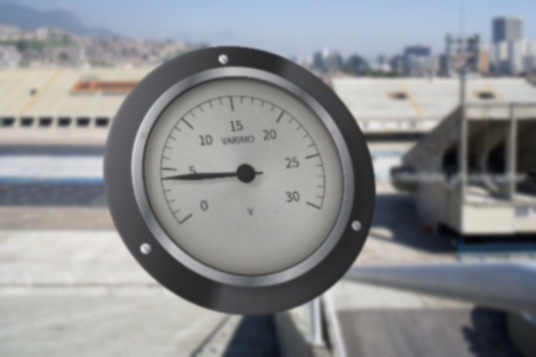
4 V
